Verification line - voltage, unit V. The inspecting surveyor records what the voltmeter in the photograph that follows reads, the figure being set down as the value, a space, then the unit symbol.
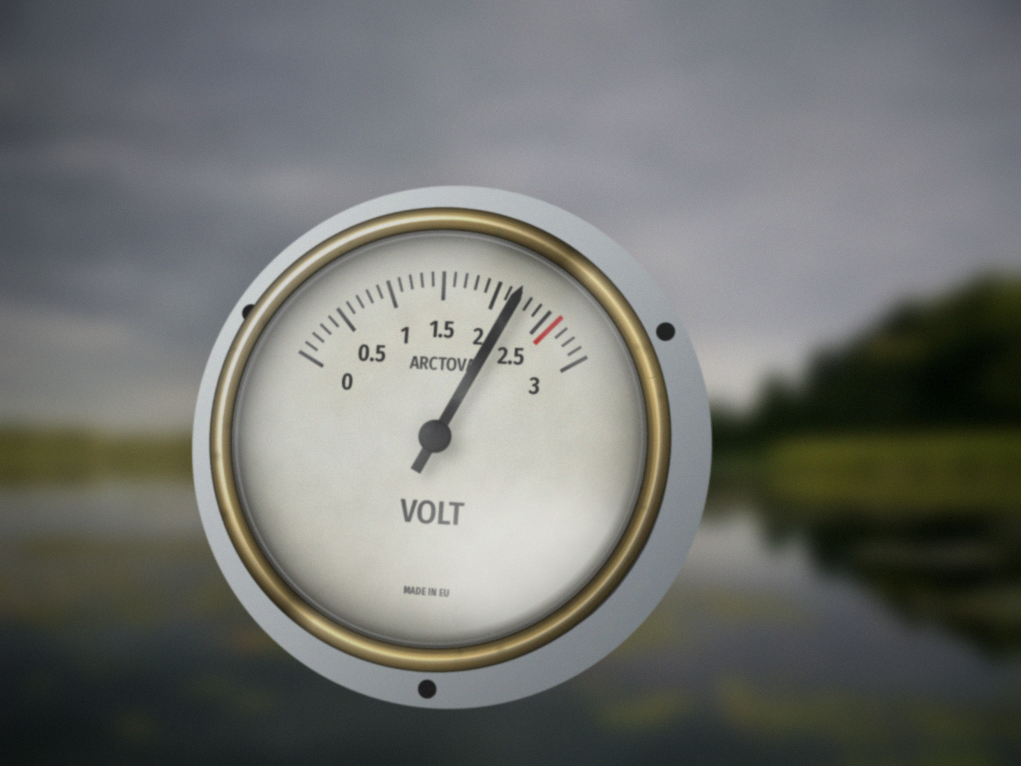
2.2 V
